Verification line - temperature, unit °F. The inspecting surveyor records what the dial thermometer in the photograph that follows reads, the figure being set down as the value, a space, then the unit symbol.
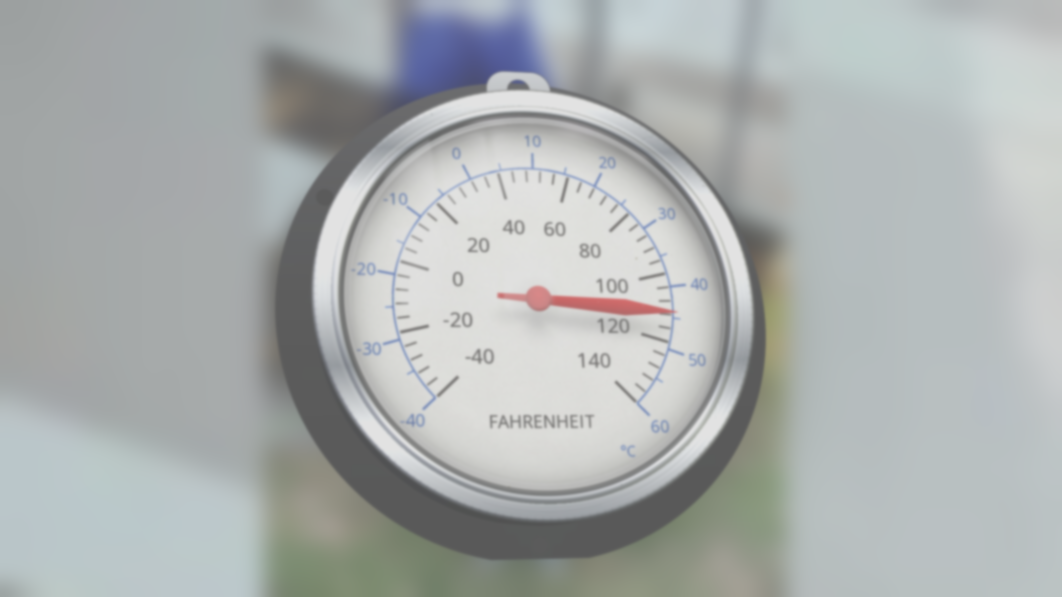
112 °F
